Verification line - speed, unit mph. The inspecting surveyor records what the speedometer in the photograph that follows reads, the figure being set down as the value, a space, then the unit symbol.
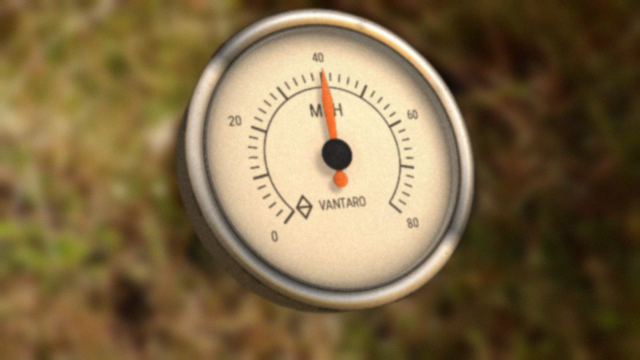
40 mph
